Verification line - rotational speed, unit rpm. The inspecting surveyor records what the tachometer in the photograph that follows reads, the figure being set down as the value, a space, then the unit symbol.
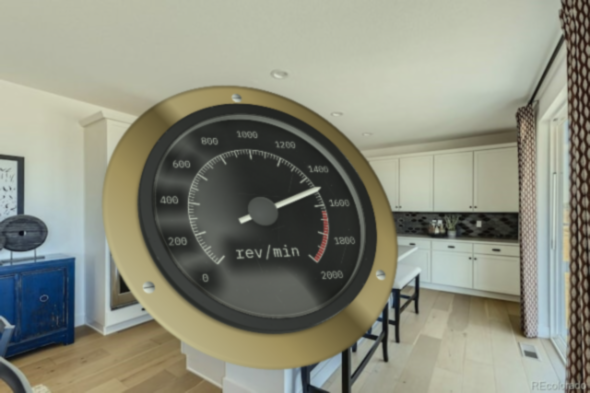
1500 rpm
